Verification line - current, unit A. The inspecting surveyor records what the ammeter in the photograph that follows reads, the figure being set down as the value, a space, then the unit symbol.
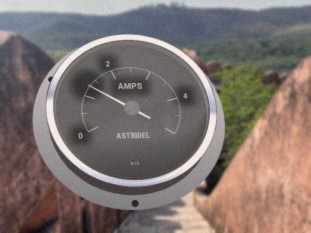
1.25 A
